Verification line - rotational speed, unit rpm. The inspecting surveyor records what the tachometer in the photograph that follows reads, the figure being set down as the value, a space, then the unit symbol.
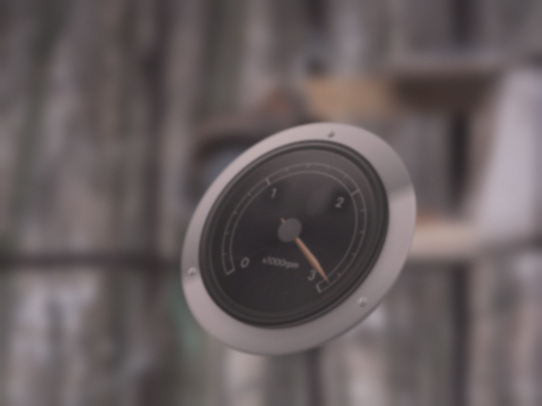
2900 rpm
